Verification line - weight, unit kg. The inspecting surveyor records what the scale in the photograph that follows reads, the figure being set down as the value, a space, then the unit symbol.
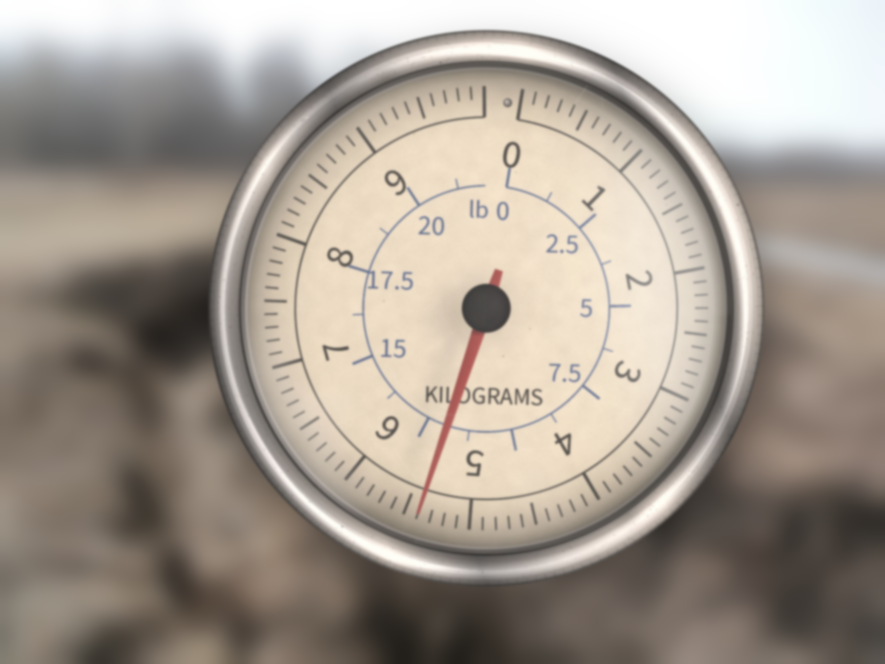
5.4 kg
